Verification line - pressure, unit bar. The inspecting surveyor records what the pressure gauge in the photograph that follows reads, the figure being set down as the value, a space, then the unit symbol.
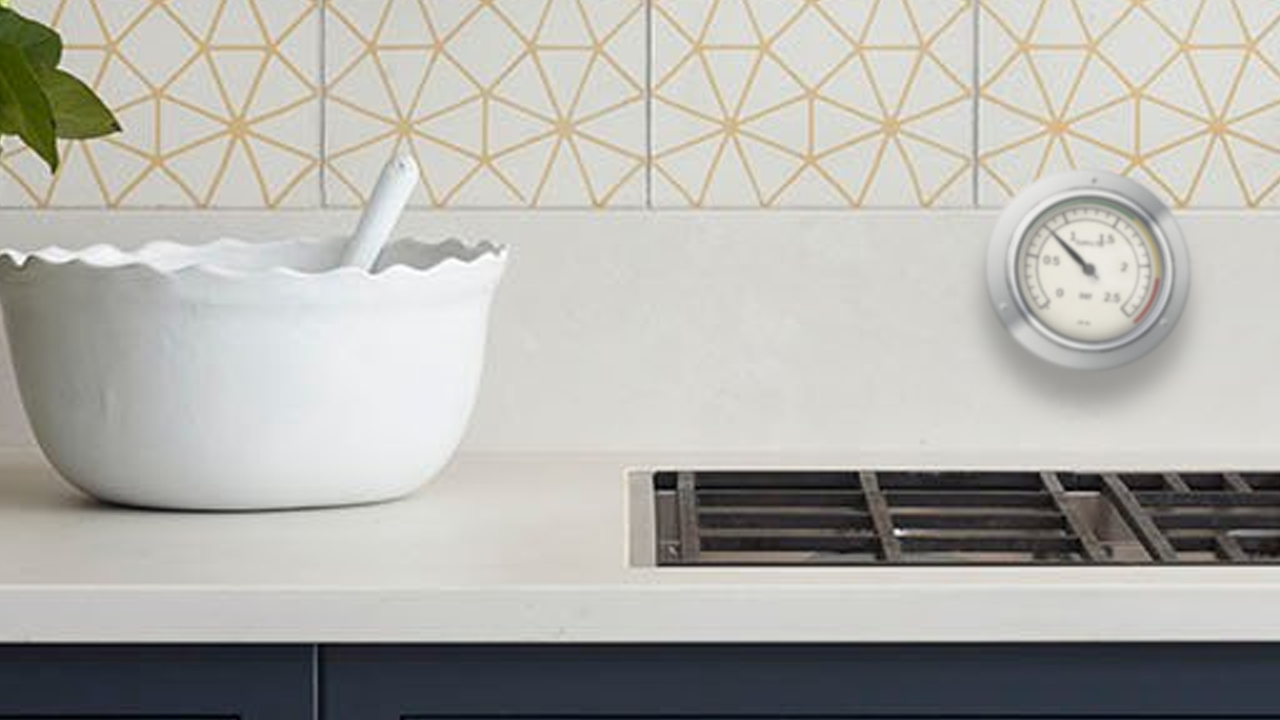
0.8 bar
